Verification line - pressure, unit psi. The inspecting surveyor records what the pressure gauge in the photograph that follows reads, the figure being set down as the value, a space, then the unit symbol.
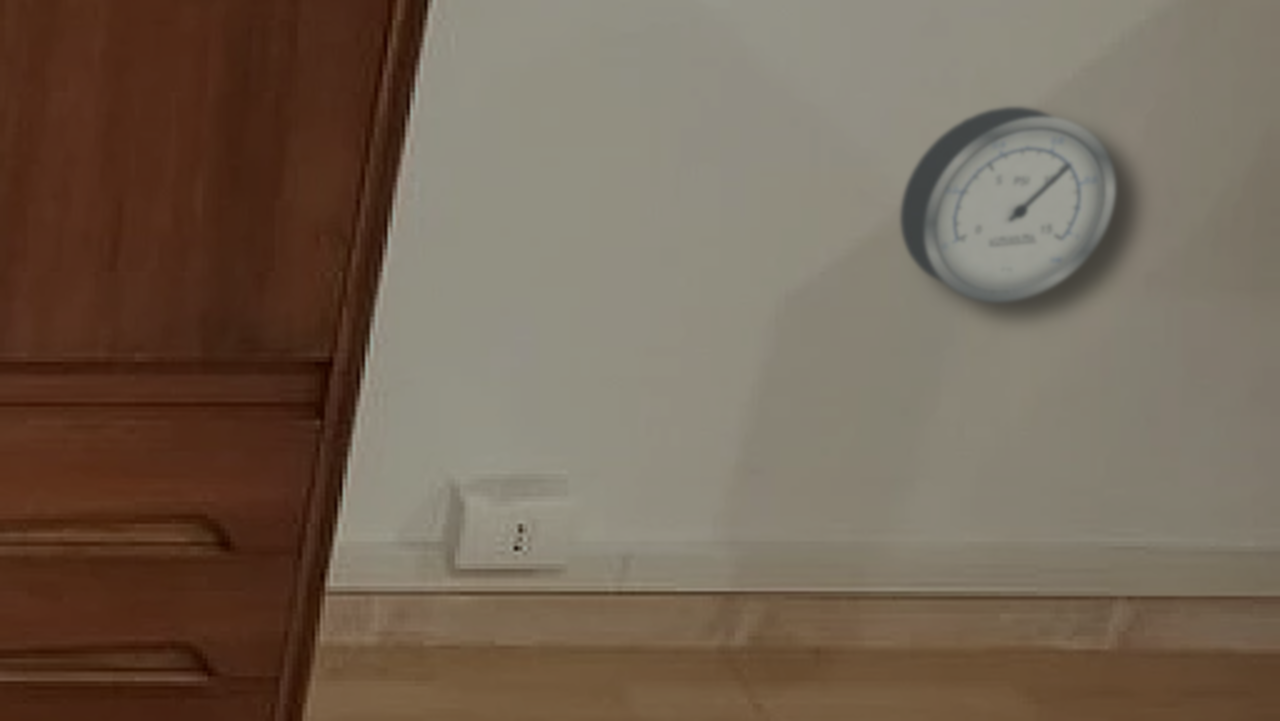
10 psi
